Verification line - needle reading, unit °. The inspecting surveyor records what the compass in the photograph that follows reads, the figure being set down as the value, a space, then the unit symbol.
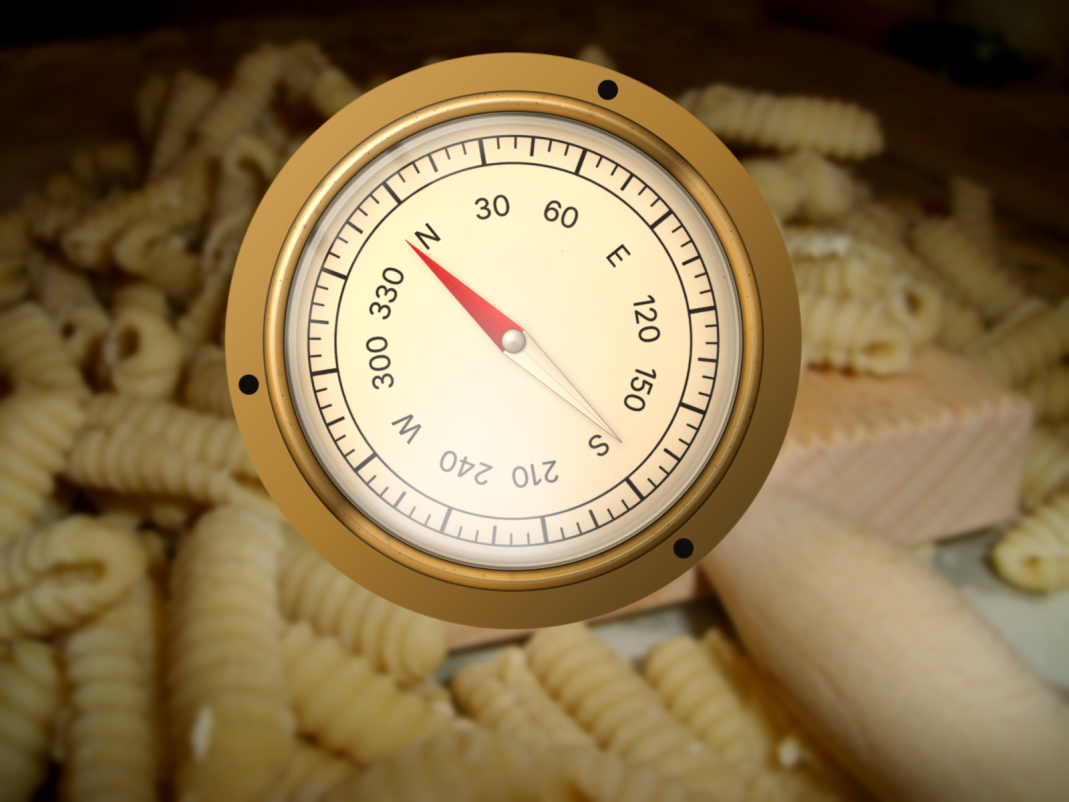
352.5 °
